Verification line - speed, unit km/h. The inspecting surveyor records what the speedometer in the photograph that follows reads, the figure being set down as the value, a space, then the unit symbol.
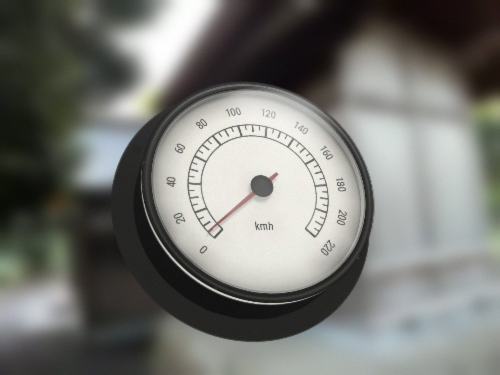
5 km/h
